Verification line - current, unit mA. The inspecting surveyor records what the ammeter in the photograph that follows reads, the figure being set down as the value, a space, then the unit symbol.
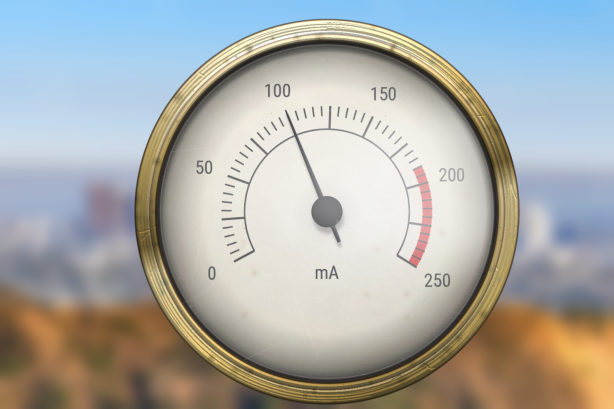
100 mA
